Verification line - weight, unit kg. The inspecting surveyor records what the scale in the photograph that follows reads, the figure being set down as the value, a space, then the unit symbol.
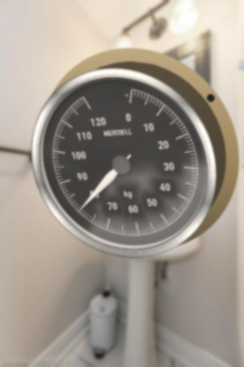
80 kg
